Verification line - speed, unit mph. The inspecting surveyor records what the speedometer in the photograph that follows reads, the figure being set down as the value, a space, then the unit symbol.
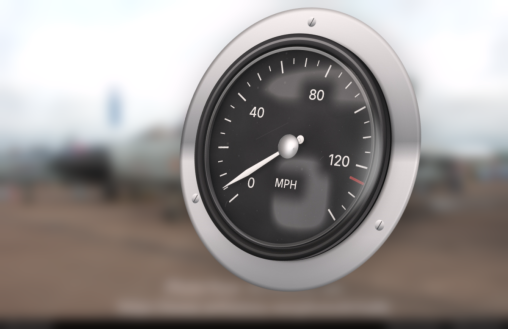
5 mph
